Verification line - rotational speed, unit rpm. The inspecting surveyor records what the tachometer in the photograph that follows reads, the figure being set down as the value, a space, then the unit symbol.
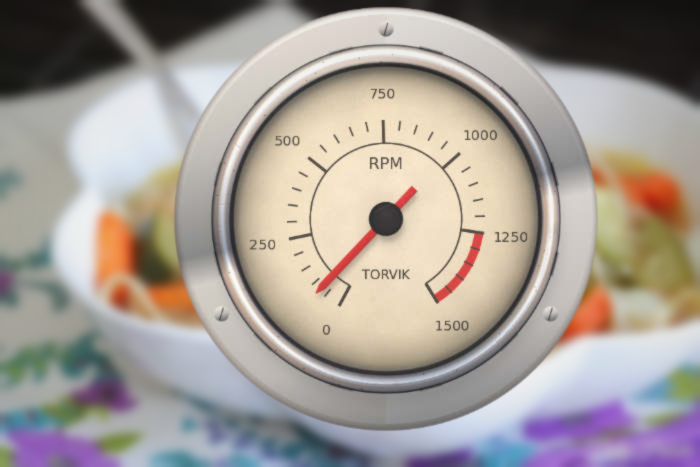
75 rpm
